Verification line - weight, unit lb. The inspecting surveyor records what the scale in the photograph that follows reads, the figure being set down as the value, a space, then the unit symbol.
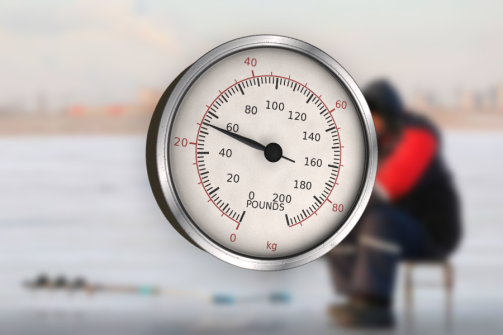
54 lb
